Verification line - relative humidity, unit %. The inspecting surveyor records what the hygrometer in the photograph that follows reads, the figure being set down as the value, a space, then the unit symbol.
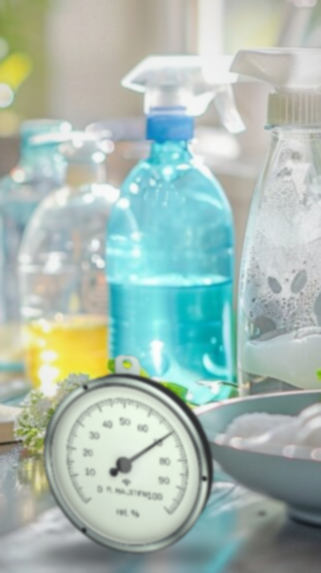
70 %
